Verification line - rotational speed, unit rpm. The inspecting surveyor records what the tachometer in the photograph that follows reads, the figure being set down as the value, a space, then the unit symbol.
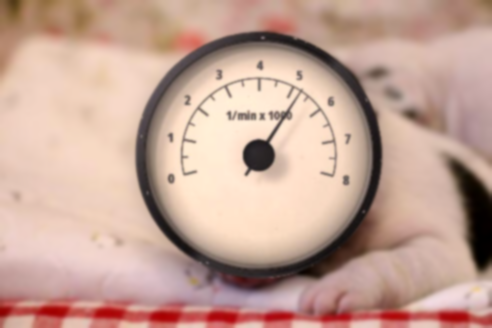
5250 rpm
